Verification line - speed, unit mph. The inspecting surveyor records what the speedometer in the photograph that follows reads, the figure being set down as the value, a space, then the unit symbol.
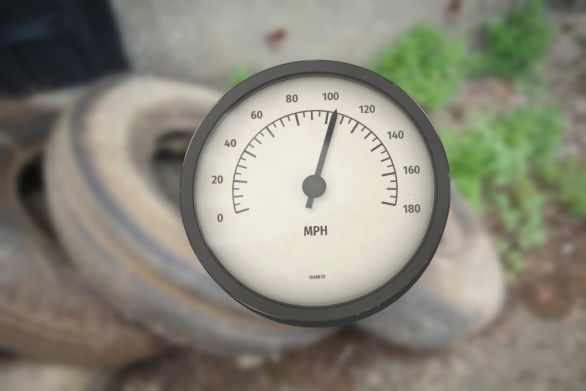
105 mph
